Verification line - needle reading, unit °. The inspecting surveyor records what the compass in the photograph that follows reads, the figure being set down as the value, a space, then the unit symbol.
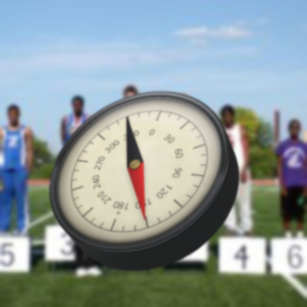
150 °
